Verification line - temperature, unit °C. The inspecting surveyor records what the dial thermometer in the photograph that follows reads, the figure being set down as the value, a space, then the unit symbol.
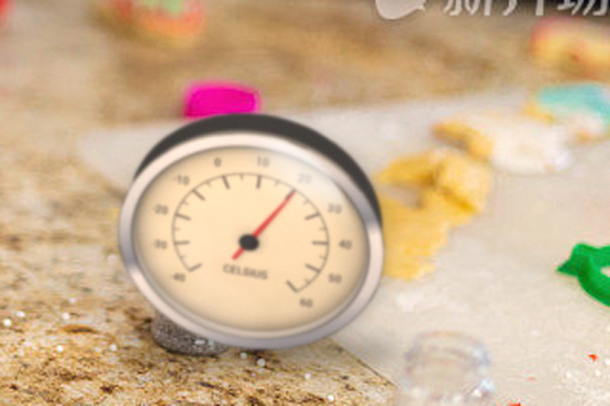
20 °C
